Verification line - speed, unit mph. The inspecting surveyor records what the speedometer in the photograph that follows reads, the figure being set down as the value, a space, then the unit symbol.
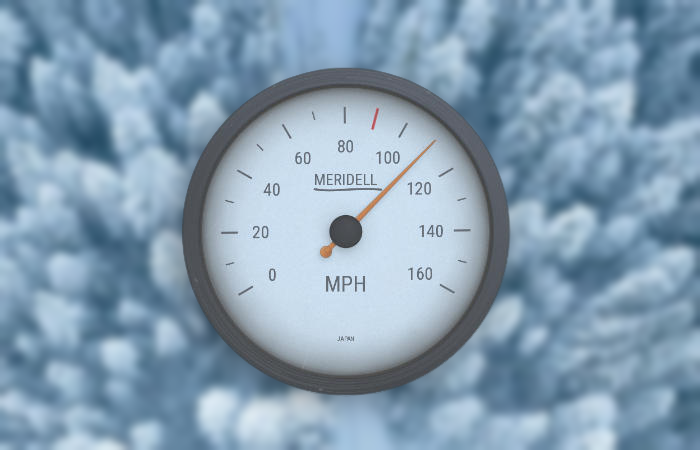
110 mph
